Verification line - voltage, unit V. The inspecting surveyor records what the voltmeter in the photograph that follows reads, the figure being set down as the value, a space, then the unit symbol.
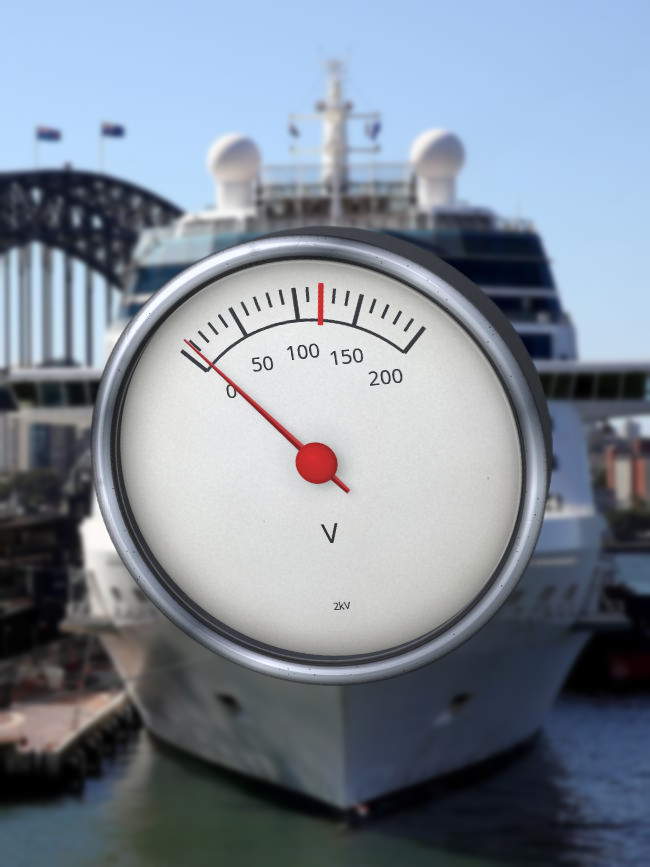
10 V
